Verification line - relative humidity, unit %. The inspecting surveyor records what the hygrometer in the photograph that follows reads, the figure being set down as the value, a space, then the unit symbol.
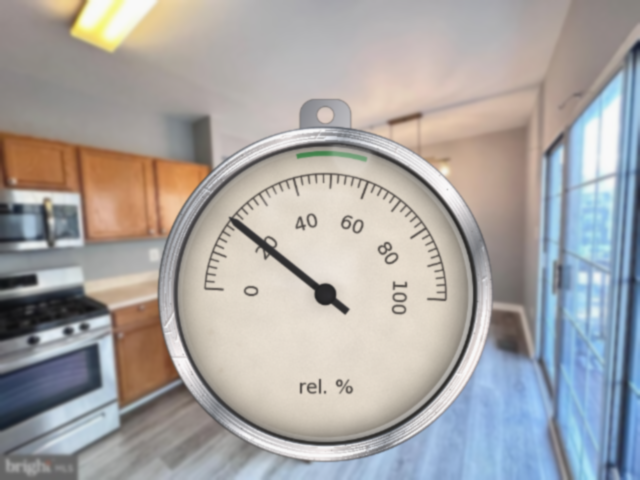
20 %
